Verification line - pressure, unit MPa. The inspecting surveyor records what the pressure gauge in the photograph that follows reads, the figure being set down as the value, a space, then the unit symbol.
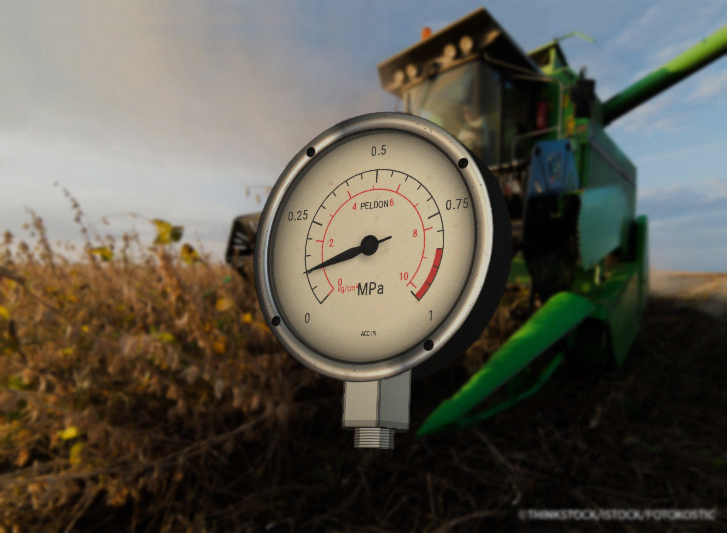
0.1 MPa
